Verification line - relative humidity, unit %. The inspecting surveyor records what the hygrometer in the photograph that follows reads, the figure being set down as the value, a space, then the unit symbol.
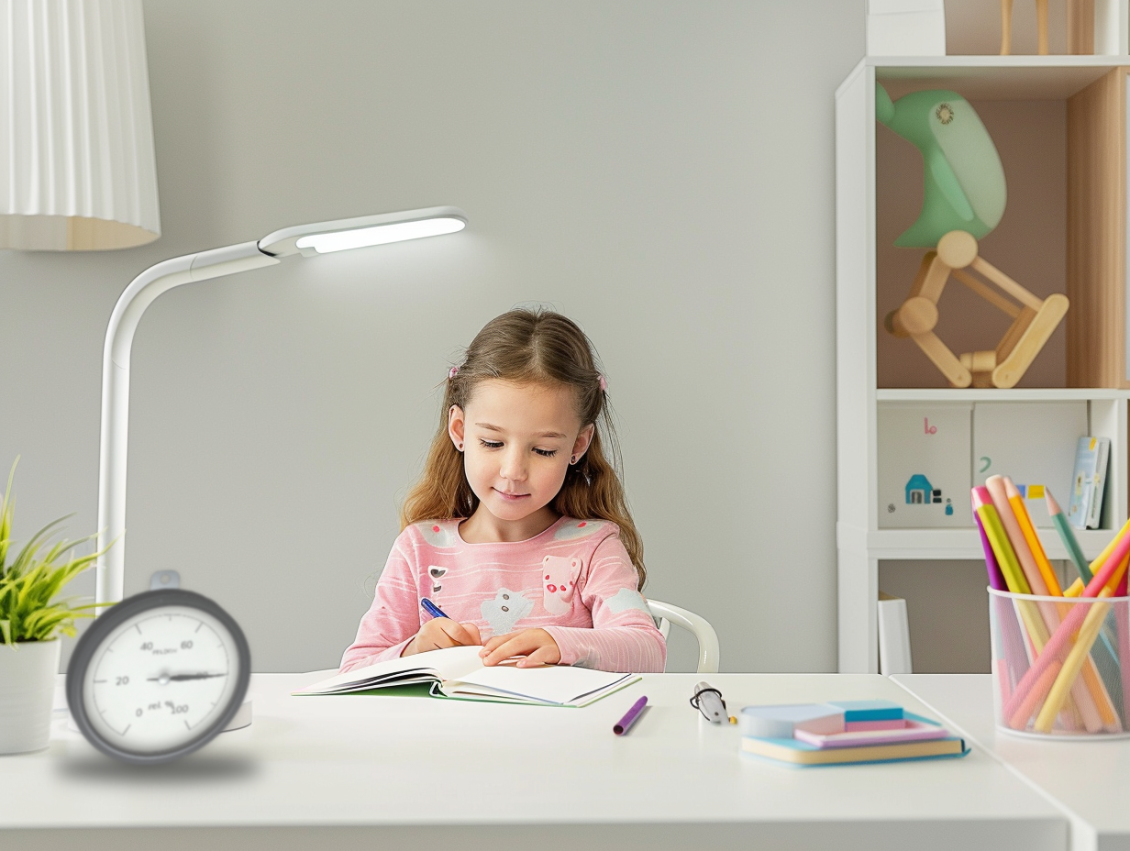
80 %
